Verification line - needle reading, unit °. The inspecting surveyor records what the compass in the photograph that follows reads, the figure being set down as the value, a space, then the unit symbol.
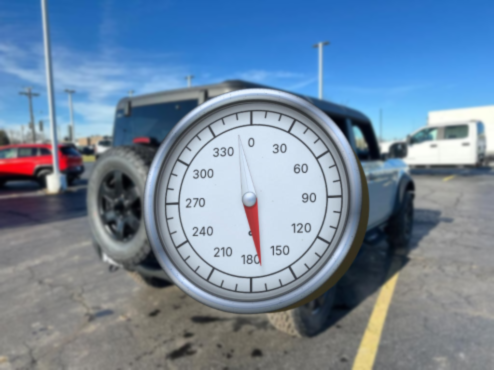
170 °
